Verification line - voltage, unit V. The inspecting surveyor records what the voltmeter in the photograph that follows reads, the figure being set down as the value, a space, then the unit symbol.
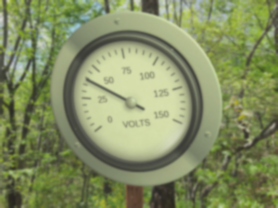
40 V
